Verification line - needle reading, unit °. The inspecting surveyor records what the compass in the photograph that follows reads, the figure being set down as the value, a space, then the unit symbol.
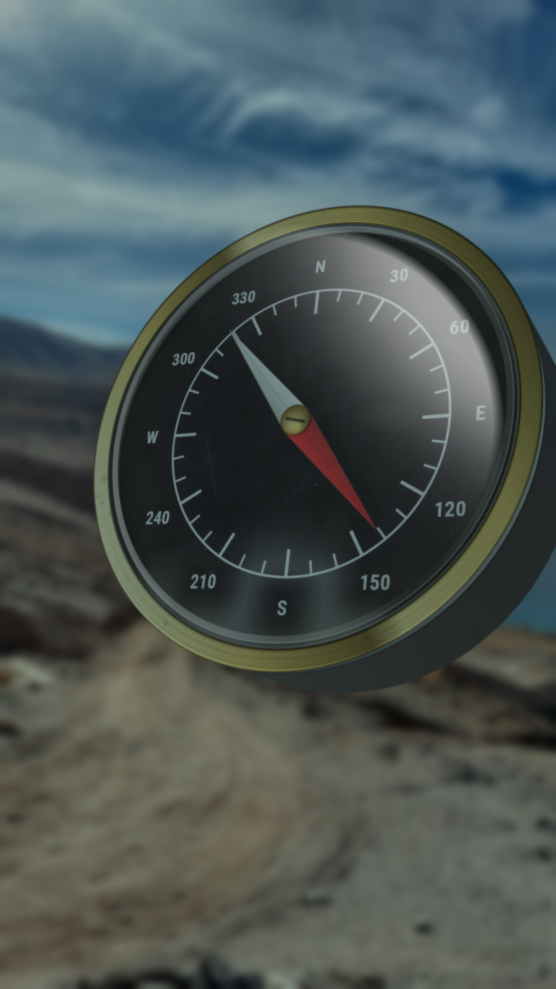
140 °
